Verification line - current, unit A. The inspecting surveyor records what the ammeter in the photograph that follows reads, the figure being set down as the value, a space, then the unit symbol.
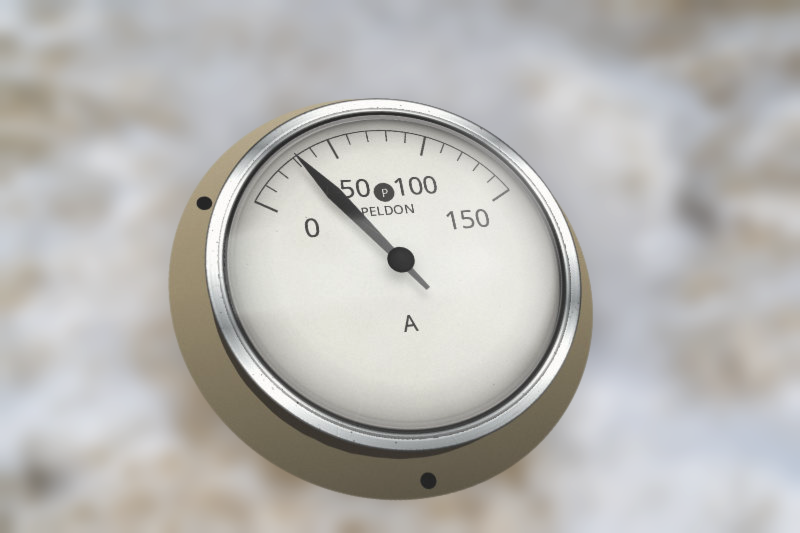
30 A
